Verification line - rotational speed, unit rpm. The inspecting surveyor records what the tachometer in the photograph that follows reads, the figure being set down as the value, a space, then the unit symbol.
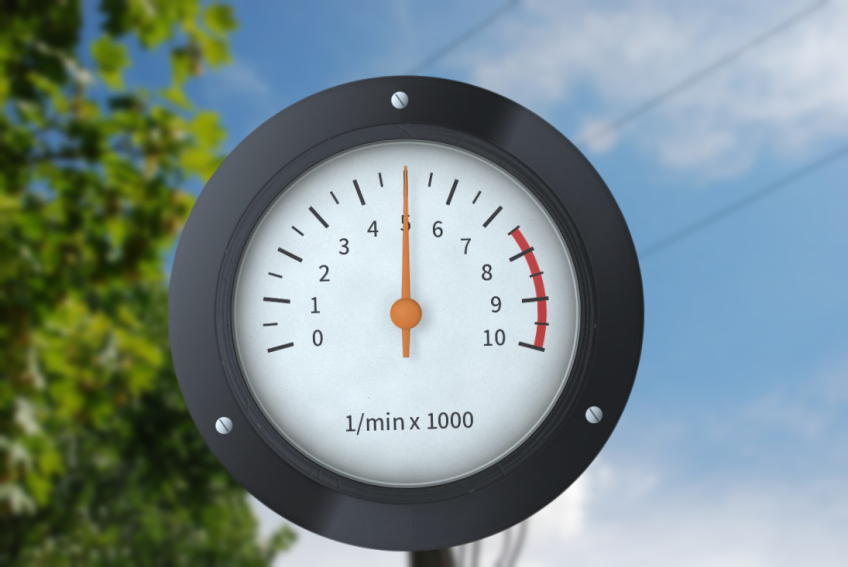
5000 rpm
